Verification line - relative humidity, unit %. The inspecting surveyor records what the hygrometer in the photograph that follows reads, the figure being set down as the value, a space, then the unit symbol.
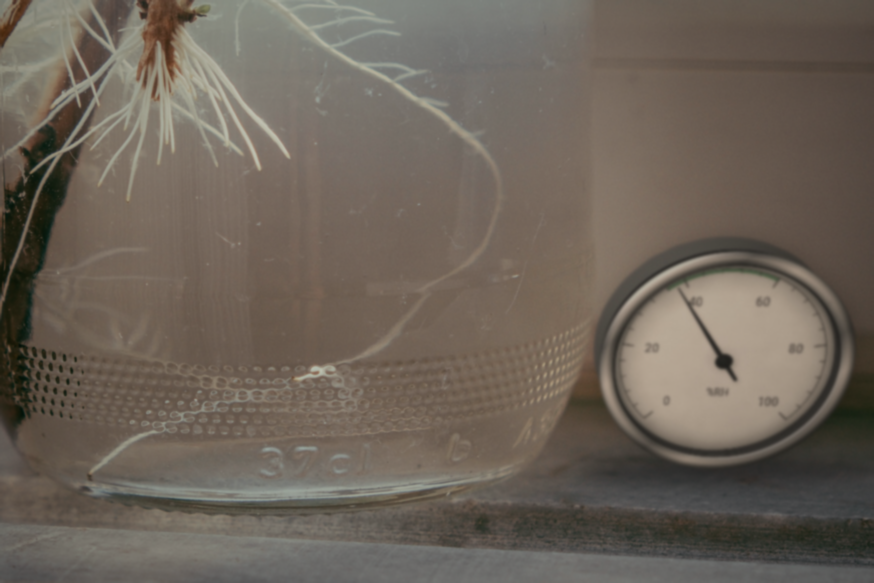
38 %
